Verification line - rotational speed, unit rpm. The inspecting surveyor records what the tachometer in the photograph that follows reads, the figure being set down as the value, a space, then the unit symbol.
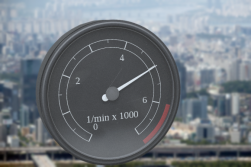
5000 rpm
